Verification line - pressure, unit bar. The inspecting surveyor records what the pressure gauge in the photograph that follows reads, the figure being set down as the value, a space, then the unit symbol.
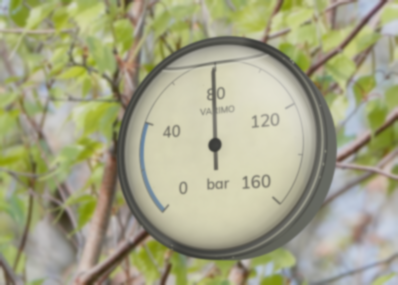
80 bar
